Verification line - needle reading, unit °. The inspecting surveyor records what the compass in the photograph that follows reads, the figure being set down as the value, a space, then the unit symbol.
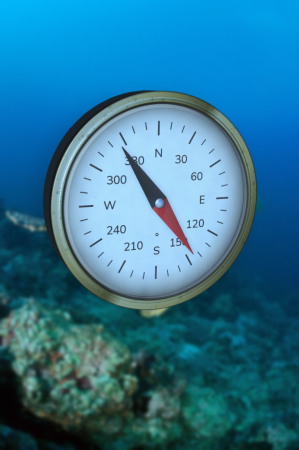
145 °
